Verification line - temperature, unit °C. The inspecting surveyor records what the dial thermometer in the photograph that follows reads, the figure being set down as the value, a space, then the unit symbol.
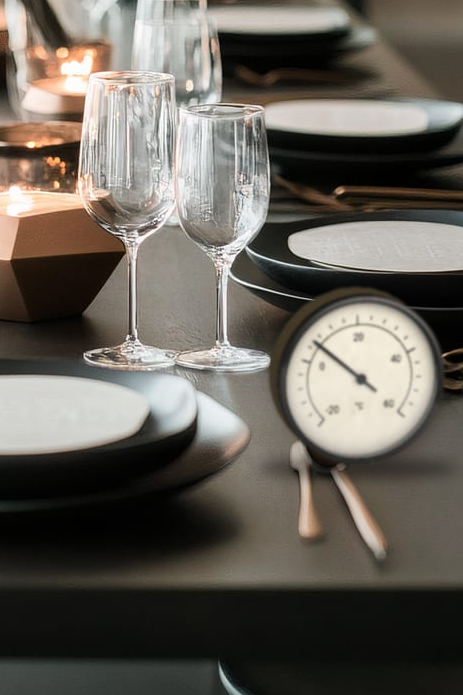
6 °C
